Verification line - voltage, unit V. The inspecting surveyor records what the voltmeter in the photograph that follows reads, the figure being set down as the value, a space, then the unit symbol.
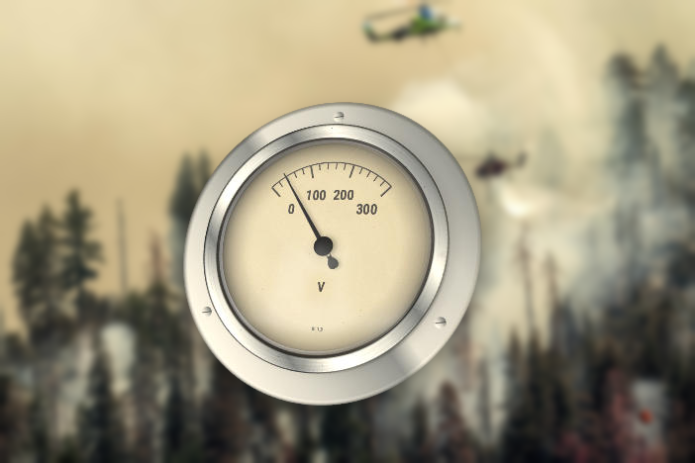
40 V
